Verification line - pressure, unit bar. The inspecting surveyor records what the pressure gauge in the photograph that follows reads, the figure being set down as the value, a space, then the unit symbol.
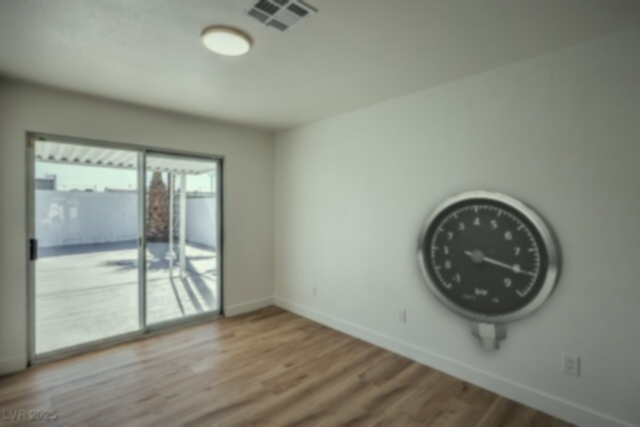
8 bar
